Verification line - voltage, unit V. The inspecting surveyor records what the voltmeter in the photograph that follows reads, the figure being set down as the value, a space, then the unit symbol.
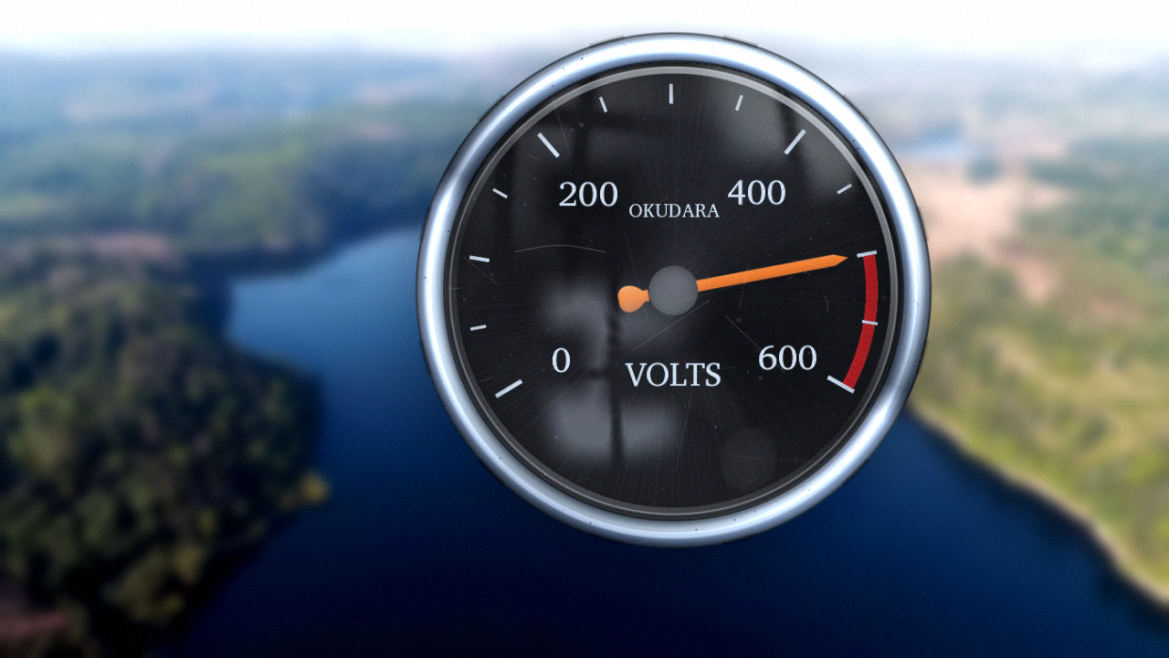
500 V
